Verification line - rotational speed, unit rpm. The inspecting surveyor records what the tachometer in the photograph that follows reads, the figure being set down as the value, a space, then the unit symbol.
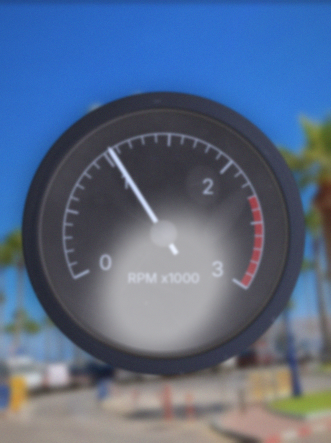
1050 rpm
